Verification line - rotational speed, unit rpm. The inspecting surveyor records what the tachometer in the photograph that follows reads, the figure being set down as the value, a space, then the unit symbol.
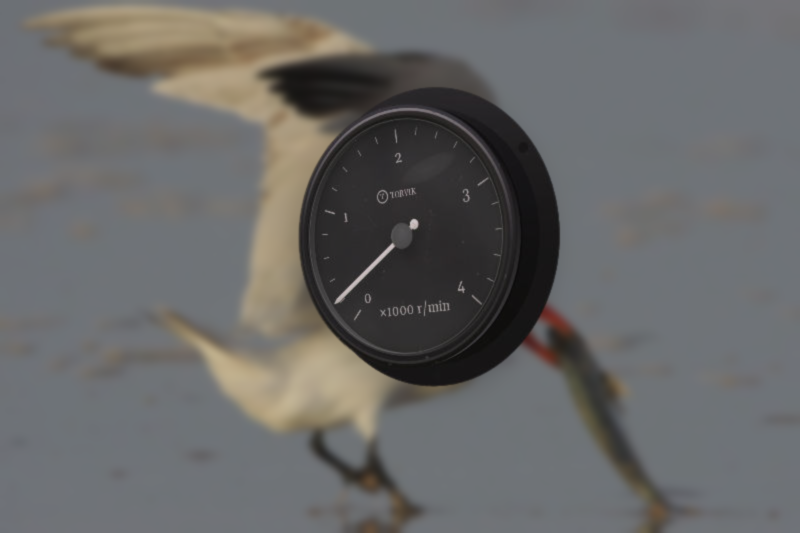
200 rpm
